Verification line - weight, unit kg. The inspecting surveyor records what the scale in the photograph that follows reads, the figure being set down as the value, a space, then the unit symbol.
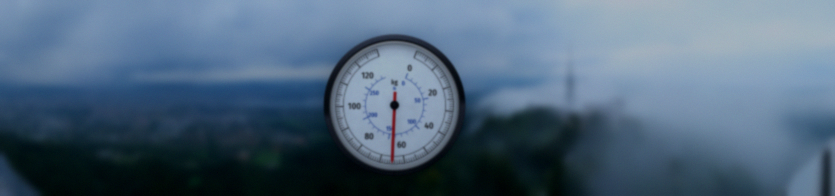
65 kg
